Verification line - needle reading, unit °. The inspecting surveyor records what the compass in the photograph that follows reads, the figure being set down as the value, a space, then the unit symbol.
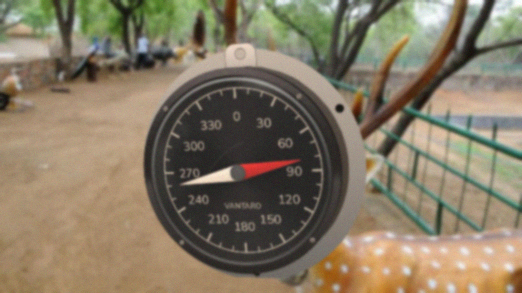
80 °
